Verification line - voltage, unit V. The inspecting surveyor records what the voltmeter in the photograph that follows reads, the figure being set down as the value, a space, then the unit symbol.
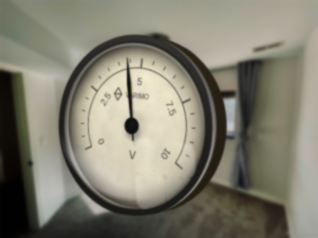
4.5 V
